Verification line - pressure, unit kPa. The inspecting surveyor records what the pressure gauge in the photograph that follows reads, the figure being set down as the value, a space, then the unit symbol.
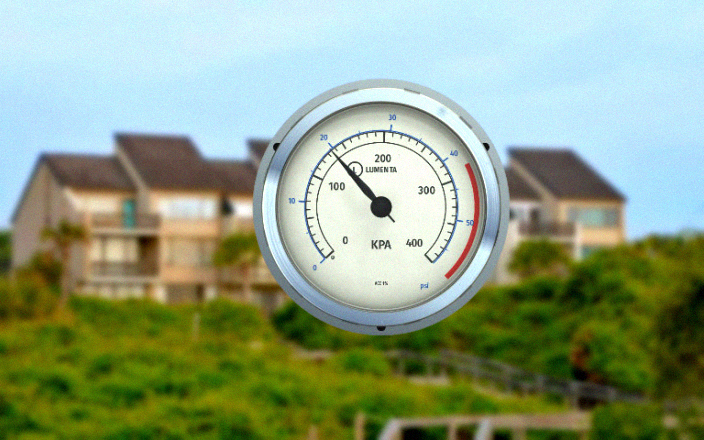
135 kPa
